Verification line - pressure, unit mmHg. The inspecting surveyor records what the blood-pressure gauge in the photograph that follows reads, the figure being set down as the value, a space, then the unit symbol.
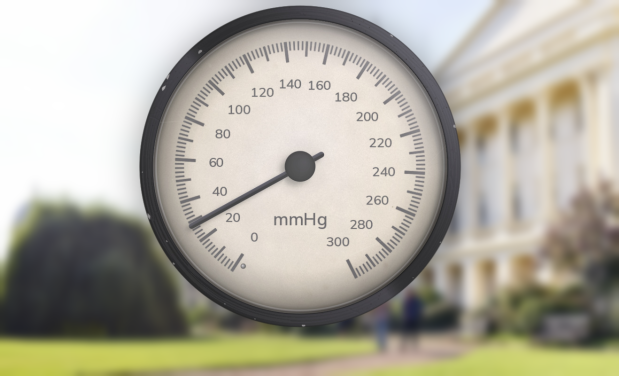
28 mmHg
